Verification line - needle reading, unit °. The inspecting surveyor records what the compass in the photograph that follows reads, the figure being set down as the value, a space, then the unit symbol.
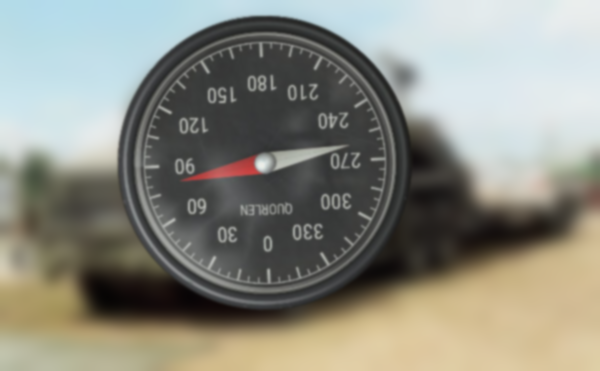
80 °
